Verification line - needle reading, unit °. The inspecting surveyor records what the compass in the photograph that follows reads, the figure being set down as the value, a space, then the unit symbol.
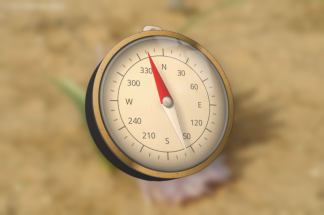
340 °
